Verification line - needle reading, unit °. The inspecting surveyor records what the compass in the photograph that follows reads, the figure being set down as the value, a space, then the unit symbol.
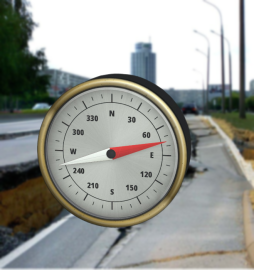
75 °
